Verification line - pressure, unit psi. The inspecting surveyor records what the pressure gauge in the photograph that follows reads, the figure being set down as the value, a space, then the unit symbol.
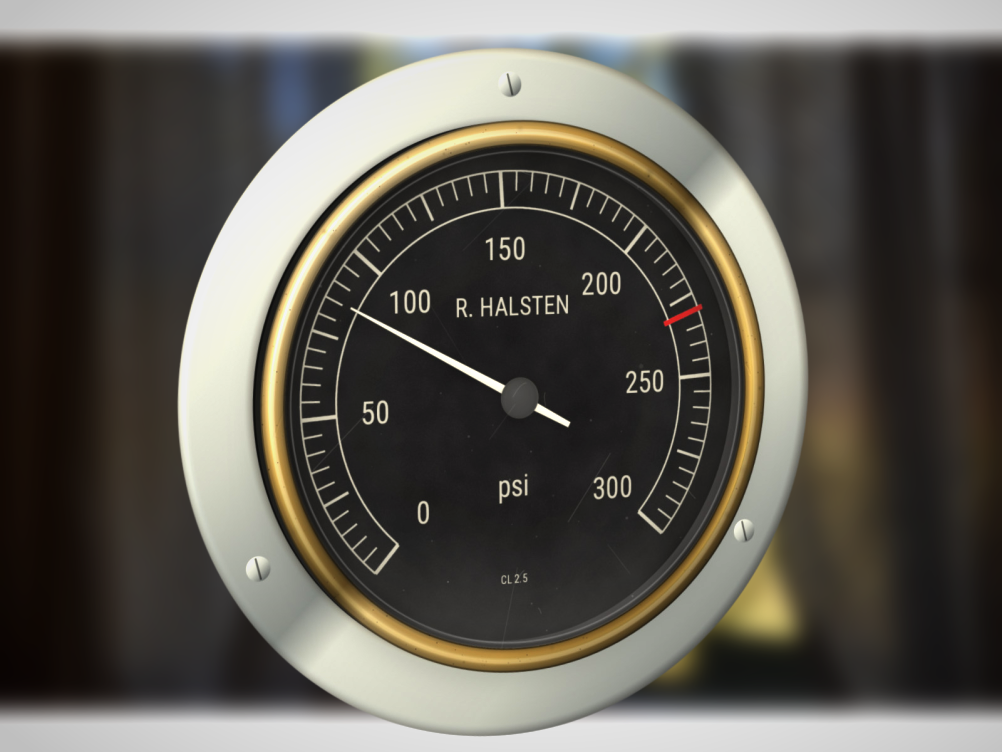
85 psi
